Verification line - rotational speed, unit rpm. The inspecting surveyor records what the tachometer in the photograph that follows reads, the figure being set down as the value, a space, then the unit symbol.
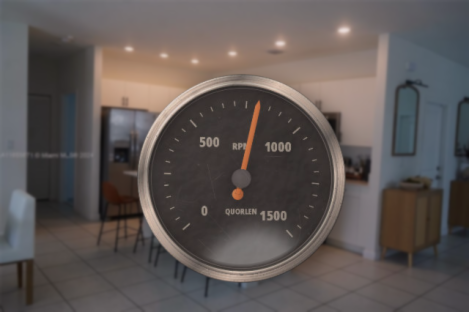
800 rpm
